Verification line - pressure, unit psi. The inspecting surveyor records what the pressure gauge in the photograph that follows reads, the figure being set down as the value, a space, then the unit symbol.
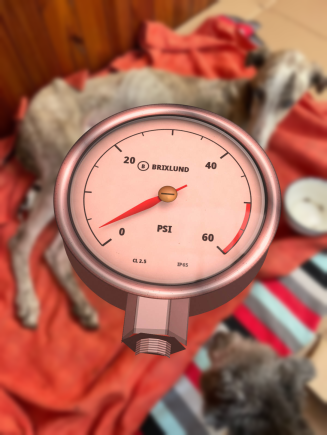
2.5 psi
